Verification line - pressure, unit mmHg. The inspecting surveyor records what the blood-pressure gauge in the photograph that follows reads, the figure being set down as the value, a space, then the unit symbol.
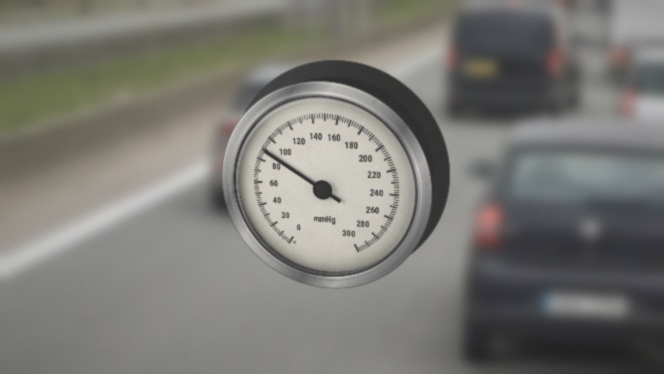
90 mmHg
